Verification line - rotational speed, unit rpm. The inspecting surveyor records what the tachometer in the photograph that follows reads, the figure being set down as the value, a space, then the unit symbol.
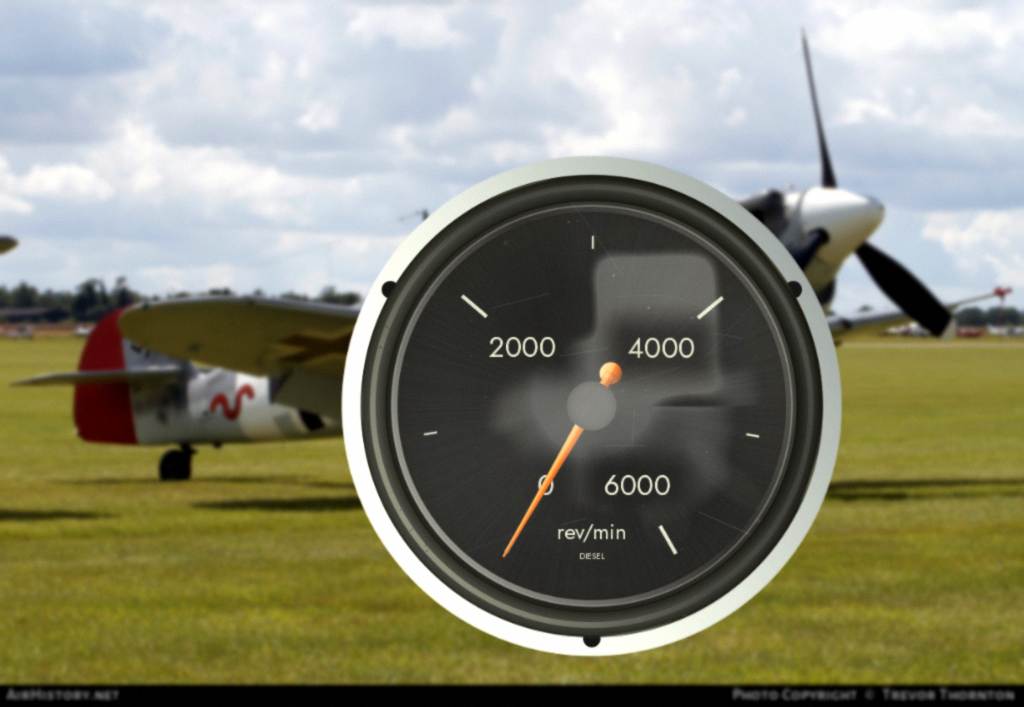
0 rpm
